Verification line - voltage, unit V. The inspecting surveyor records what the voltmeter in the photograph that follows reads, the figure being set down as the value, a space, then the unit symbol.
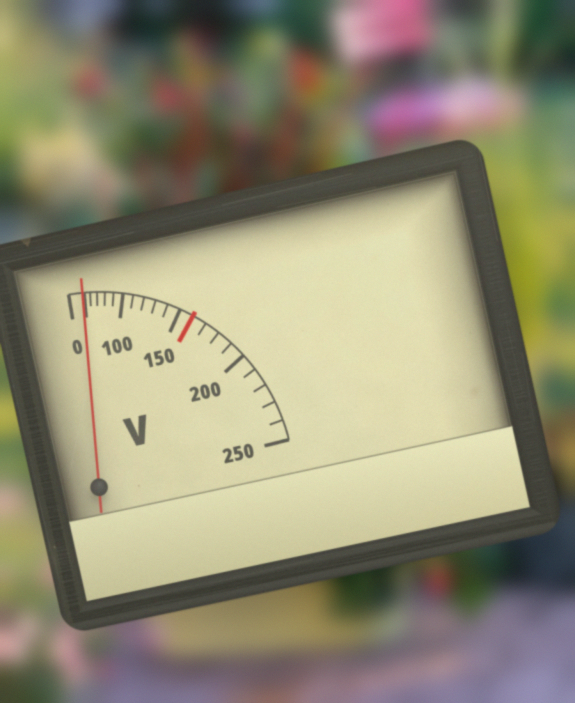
50 V
